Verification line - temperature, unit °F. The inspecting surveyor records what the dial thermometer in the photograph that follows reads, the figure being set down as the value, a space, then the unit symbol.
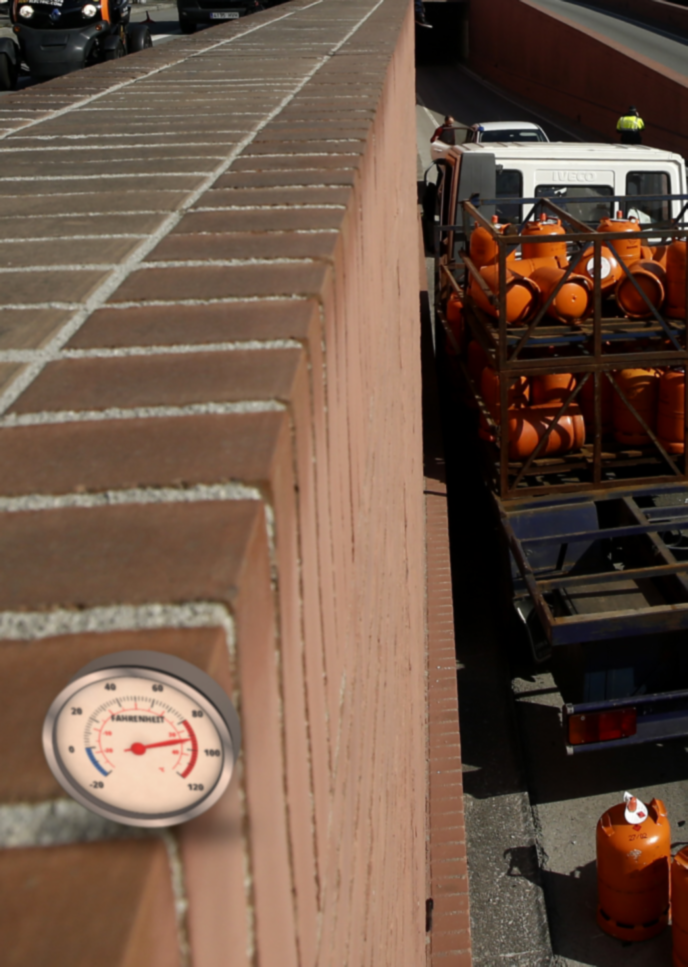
90 °F
